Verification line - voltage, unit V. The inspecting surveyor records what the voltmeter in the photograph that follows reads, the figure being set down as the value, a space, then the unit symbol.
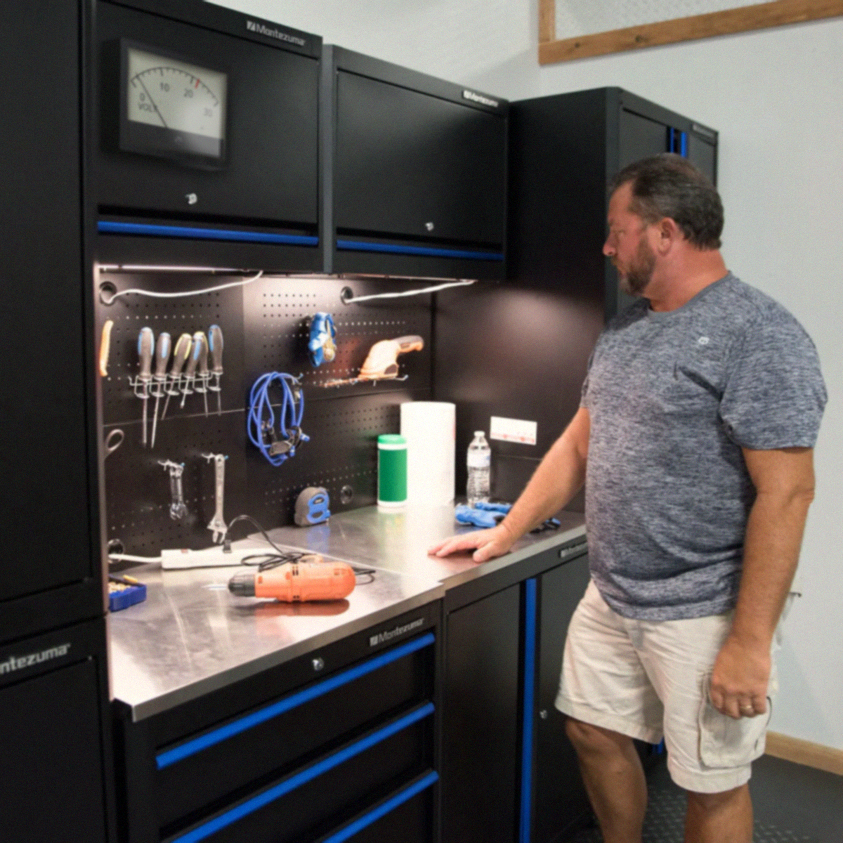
2 V
